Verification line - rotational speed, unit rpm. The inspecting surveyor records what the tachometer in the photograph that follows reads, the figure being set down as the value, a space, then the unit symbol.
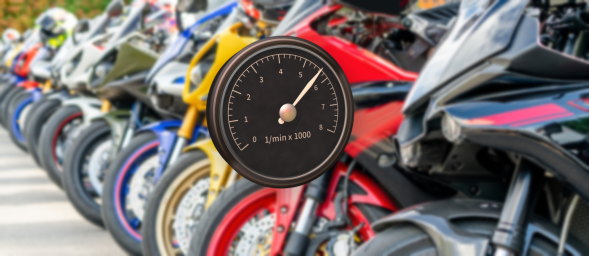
5600 rpm
